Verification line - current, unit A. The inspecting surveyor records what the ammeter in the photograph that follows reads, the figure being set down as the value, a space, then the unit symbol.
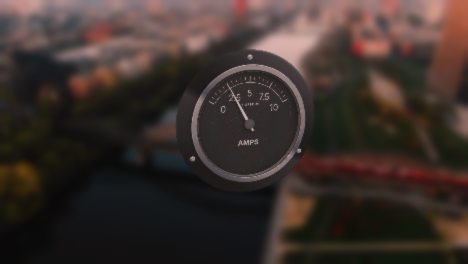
2.5 A
